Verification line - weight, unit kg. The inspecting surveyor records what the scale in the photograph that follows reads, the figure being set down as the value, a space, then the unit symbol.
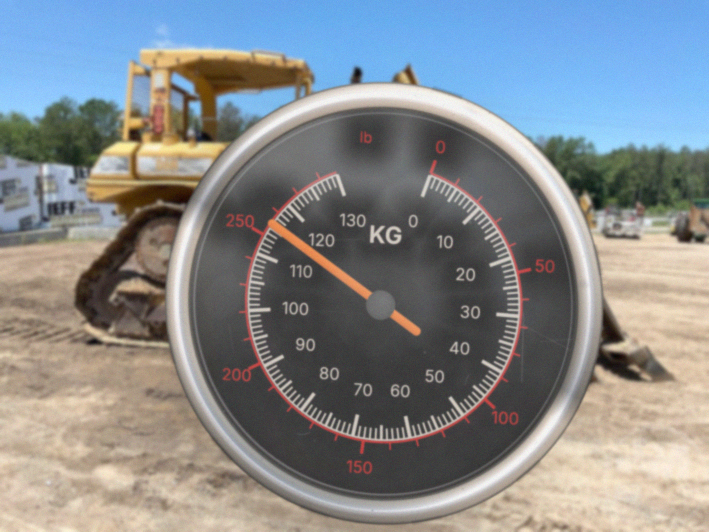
116 kg
